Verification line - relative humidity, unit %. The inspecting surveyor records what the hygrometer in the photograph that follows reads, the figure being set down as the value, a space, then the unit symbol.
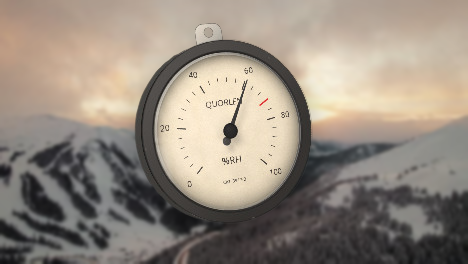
60 %
